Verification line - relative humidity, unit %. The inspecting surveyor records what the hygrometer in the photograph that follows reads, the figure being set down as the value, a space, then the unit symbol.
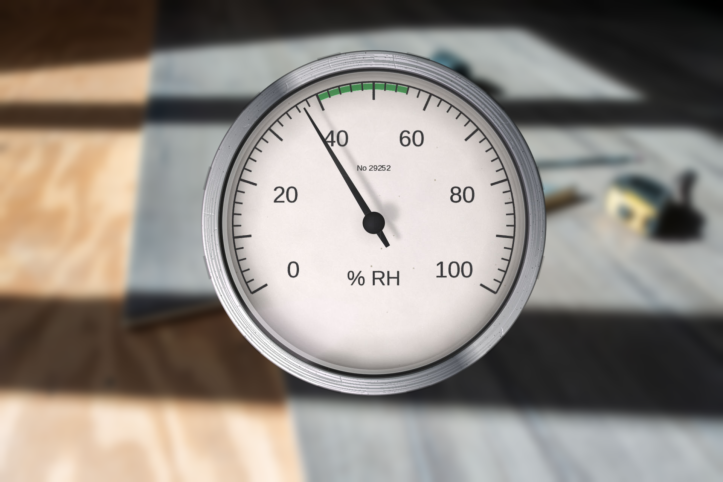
37 %
